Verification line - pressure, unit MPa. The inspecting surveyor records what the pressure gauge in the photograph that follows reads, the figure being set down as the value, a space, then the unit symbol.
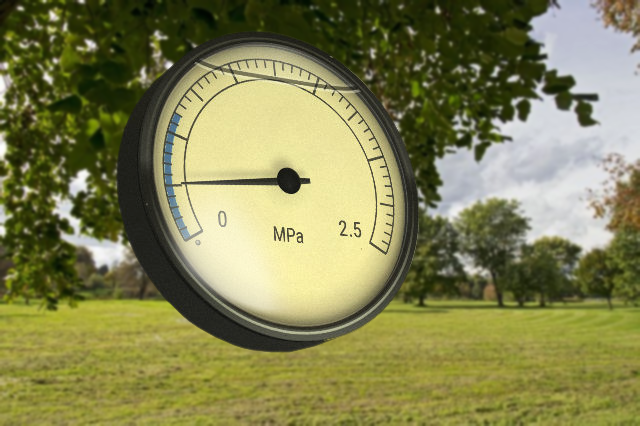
0.25 MPa
